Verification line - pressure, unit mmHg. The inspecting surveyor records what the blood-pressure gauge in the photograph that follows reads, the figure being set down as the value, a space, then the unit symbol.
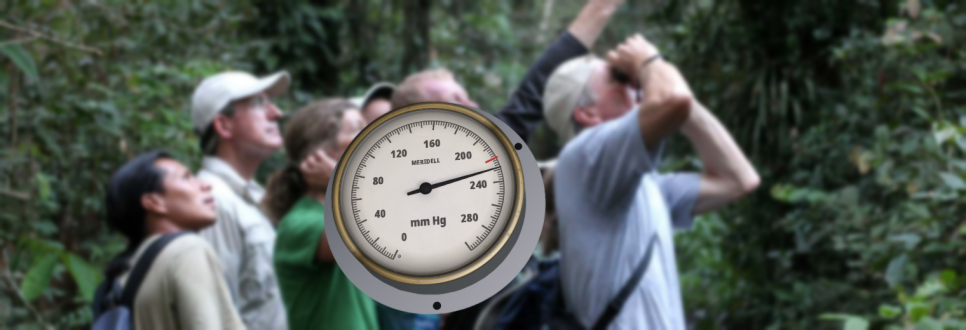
230 mmHg
